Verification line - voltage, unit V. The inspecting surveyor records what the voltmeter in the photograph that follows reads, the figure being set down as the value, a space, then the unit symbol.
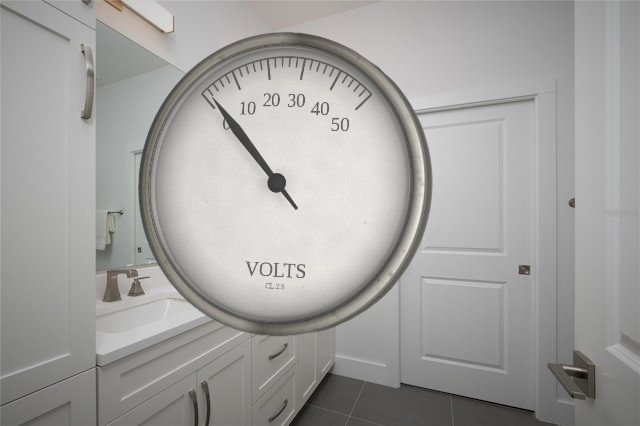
2 V
